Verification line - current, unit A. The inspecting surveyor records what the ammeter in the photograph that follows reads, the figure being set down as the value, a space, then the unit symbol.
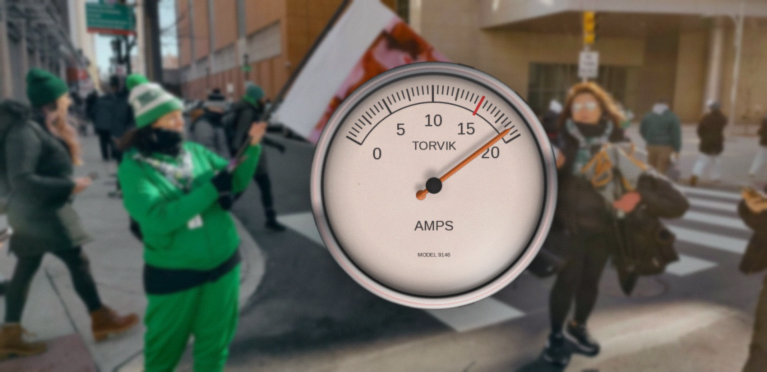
19 A
